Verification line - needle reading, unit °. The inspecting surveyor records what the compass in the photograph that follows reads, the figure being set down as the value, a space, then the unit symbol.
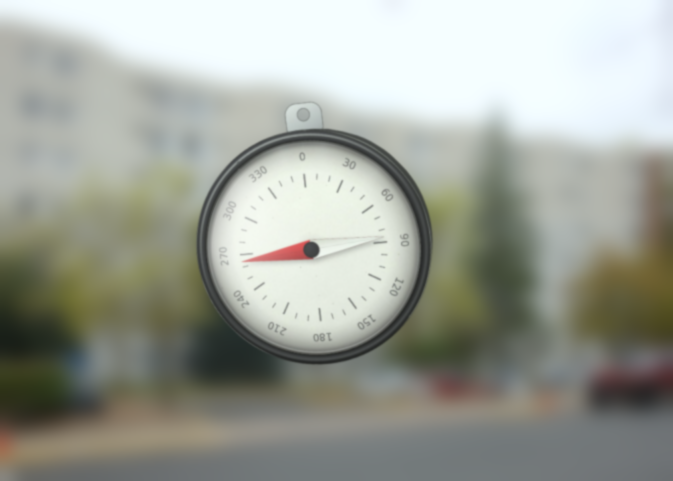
265 °
